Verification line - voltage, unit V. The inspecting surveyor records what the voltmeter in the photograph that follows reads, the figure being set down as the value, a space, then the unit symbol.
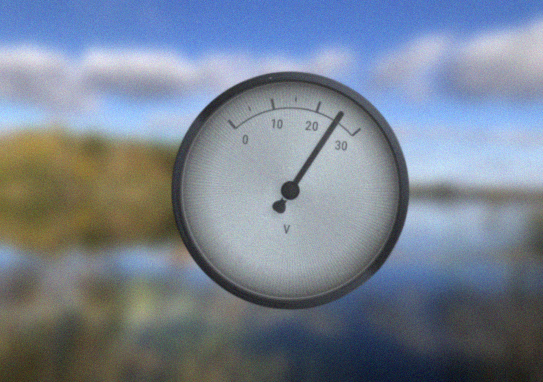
25 V
